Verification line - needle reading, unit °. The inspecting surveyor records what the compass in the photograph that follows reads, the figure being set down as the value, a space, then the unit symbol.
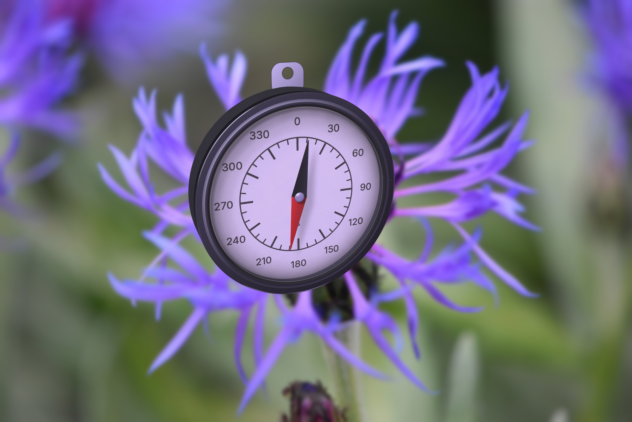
190 °
